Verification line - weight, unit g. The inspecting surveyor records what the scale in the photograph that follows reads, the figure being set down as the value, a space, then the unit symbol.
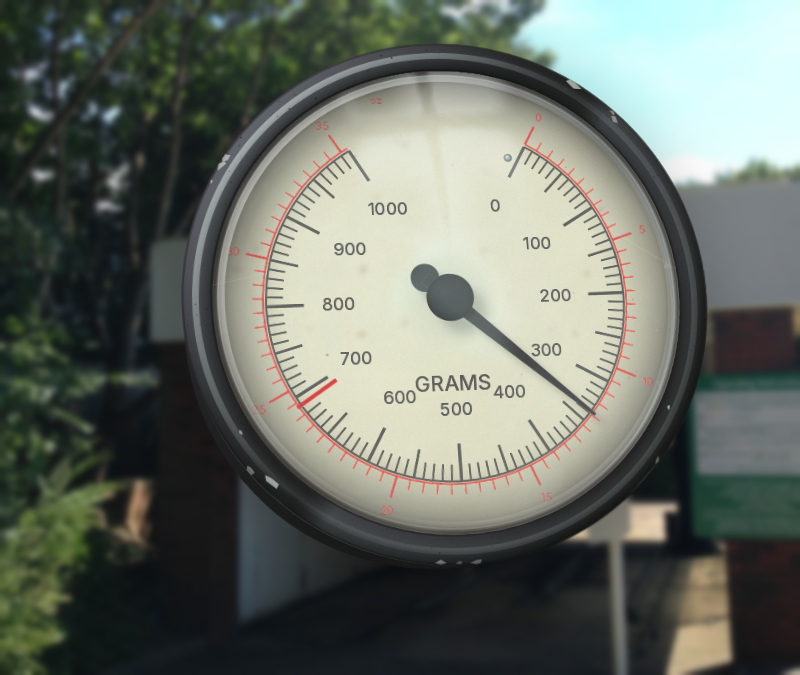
340 g
